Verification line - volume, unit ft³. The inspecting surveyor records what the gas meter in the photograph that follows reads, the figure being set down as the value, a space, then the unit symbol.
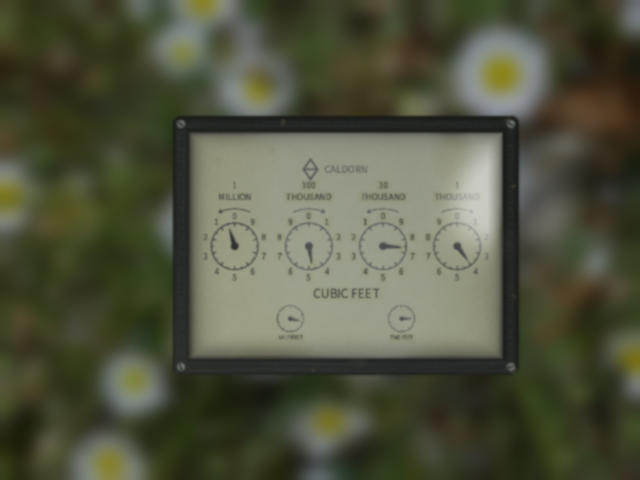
47400 ft³
